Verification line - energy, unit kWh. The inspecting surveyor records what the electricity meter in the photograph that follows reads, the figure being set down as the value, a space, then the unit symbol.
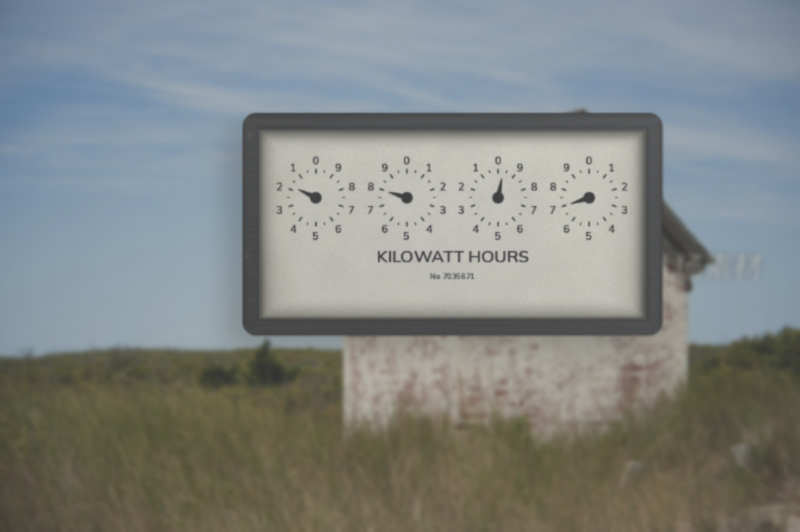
1797 kWh
